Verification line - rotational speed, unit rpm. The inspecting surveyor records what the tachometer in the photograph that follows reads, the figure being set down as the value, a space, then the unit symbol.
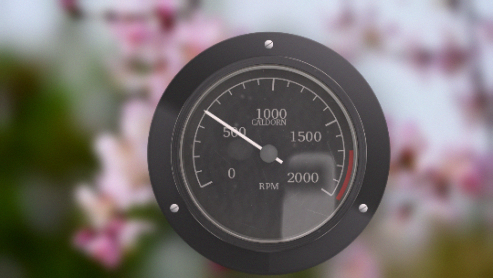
500 rpm
